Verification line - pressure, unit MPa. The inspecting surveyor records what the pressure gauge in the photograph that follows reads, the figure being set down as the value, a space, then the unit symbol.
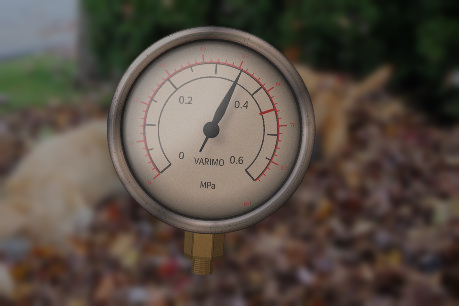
0.35 MPa
